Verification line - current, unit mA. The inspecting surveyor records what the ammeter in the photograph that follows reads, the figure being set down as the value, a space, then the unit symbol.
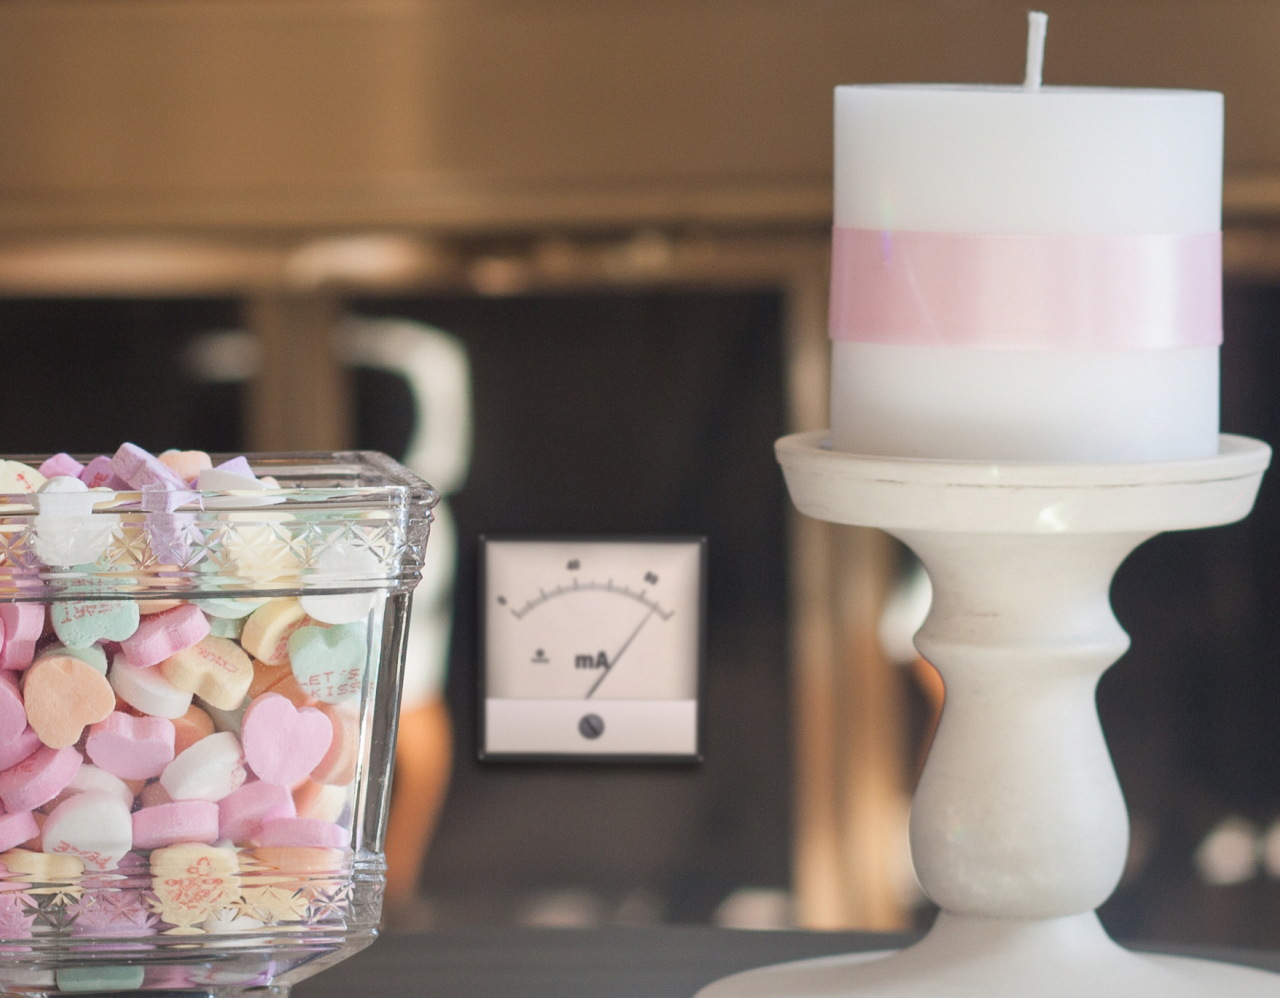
90 mA
